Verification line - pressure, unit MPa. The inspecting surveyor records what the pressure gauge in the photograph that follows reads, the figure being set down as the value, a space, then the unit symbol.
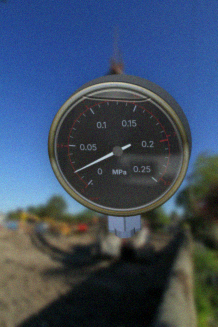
0.02 MPa
